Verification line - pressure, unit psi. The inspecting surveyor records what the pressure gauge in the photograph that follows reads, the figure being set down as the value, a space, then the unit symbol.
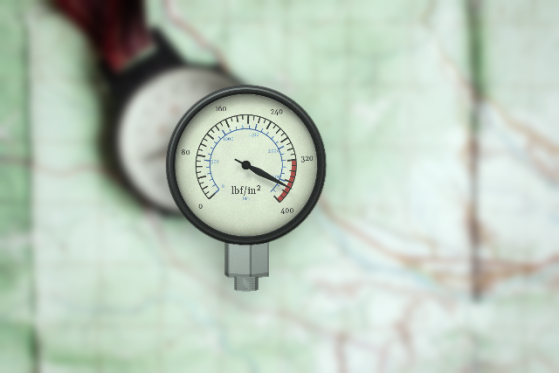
370 psi
